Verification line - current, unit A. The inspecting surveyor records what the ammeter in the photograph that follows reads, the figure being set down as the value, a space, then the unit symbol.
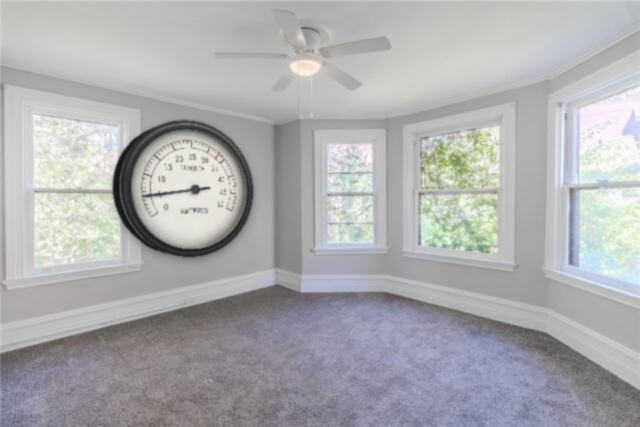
5 A
